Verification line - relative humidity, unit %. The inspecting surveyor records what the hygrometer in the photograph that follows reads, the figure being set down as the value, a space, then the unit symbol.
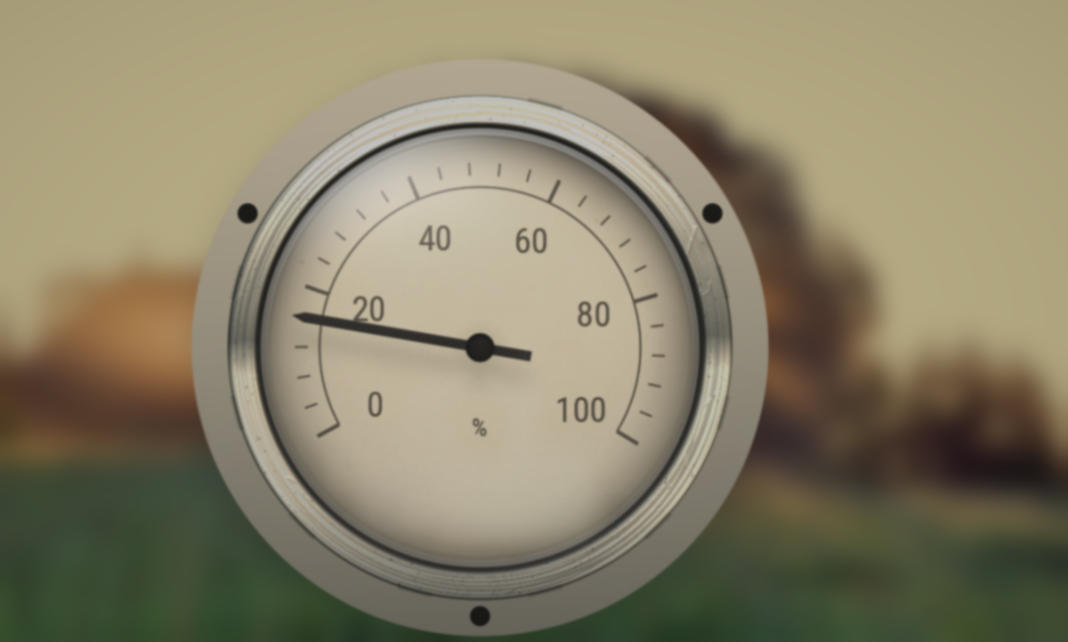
16 %
